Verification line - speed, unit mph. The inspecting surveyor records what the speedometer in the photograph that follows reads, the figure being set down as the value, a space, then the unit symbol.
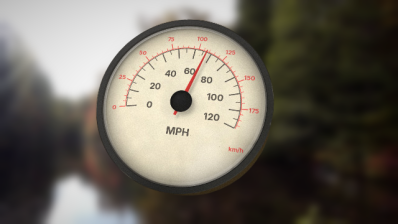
67.5 mph
